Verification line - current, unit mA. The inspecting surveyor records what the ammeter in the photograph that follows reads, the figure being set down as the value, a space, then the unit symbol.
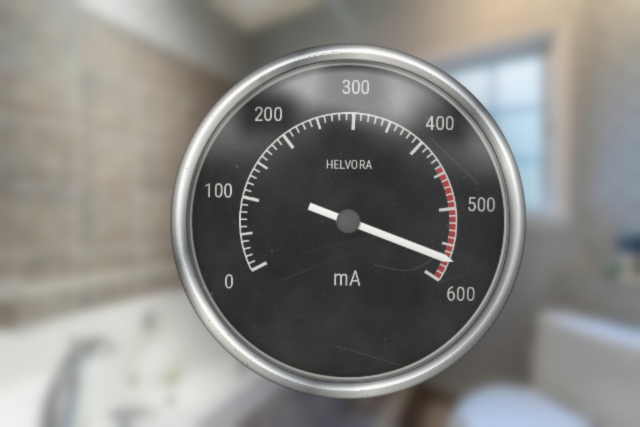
570 mA
